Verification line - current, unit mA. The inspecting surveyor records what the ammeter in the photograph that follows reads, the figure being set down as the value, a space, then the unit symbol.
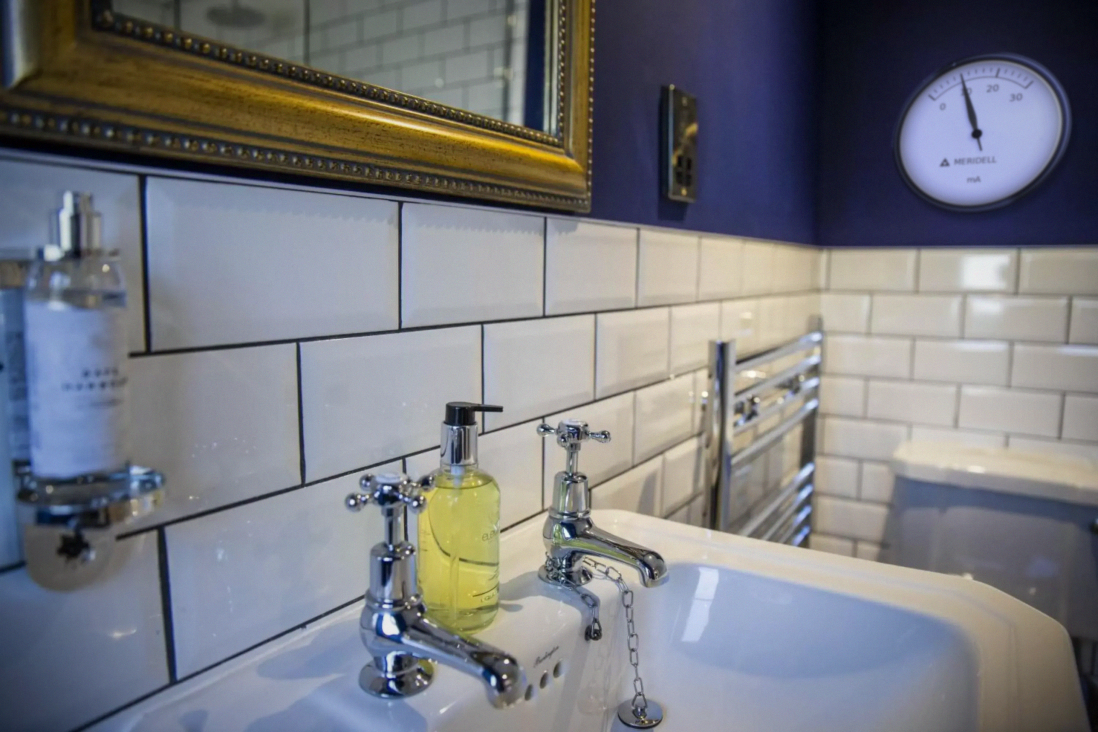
10 mA
